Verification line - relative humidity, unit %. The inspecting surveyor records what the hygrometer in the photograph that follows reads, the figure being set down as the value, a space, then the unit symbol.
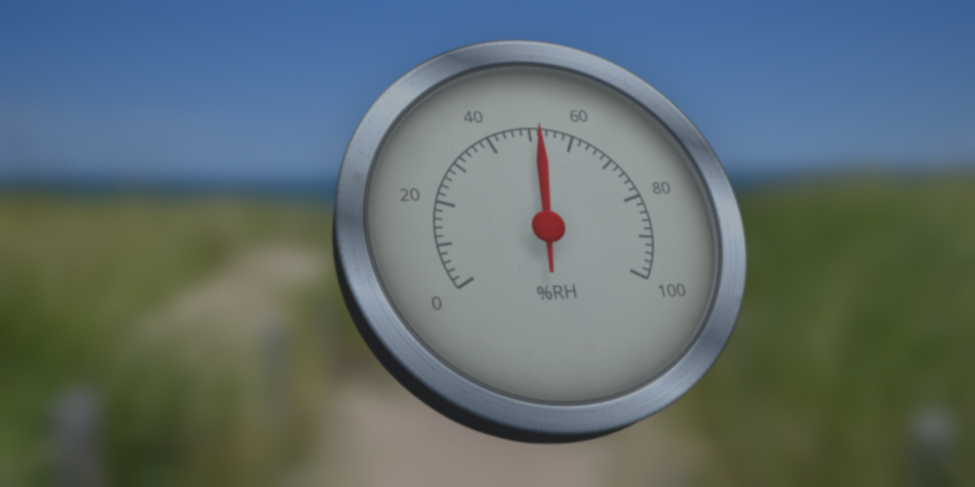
52 %
